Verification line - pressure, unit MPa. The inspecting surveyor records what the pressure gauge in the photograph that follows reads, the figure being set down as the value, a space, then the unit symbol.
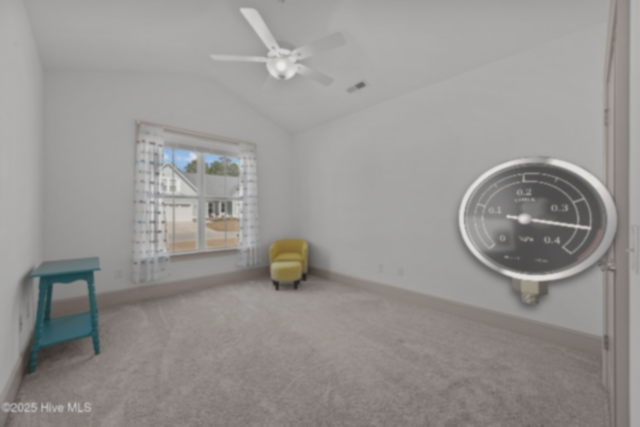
0.35 MPa
